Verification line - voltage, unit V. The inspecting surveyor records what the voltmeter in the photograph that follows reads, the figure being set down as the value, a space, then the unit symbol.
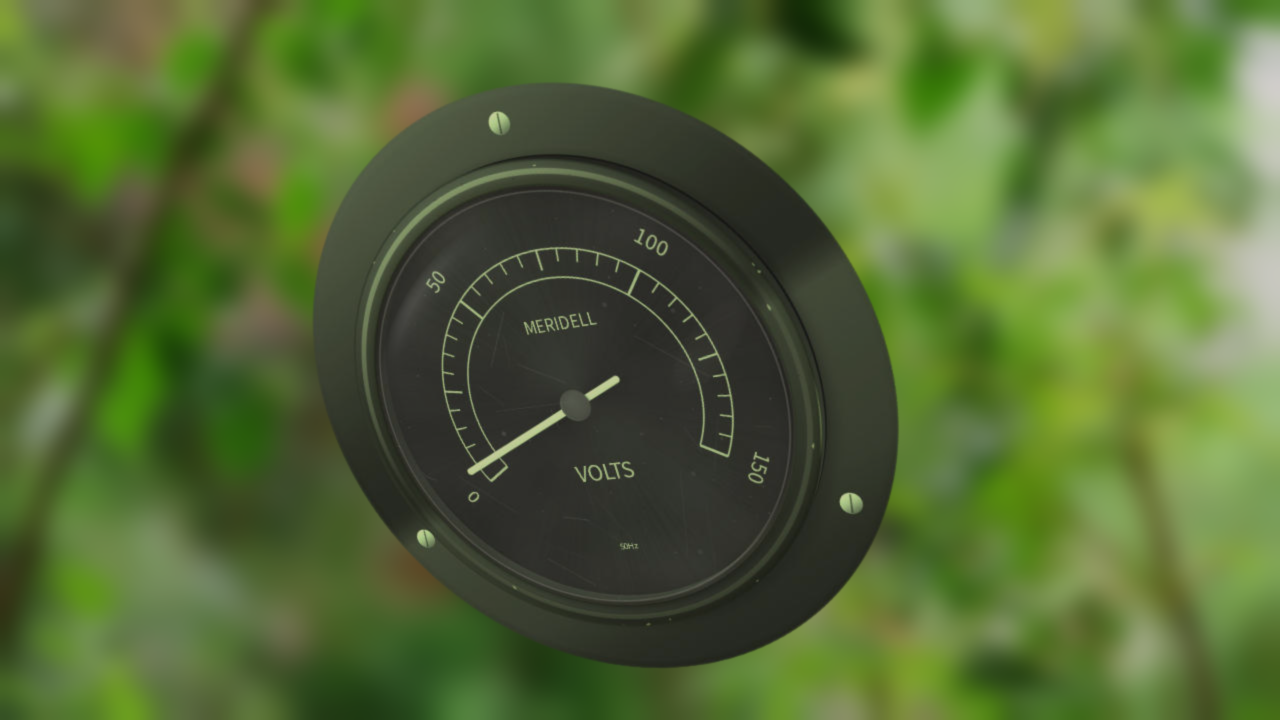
5 V
